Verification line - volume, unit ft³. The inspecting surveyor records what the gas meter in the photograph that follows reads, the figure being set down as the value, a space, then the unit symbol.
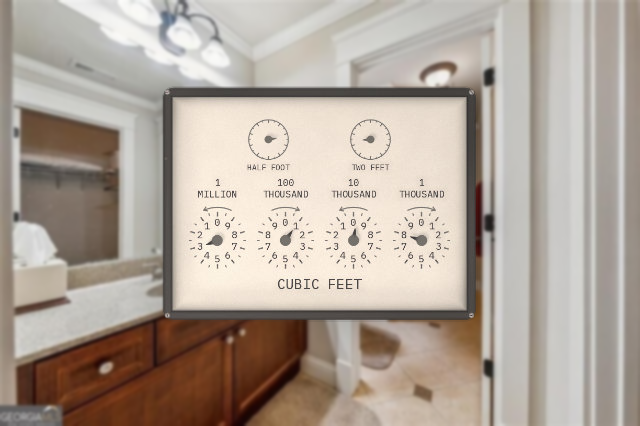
309800 ft³
